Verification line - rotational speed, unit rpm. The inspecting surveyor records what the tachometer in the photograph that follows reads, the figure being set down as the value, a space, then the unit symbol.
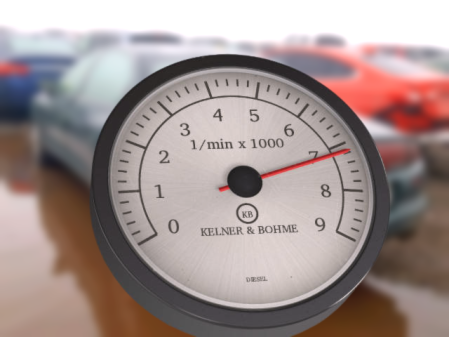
7200 rpm
